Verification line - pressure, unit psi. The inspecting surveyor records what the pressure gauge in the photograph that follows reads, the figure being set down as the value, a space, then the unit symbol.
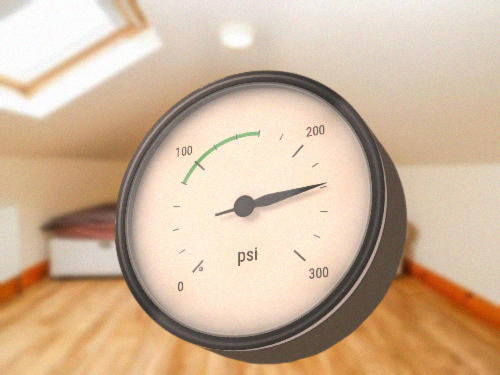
240 psi
